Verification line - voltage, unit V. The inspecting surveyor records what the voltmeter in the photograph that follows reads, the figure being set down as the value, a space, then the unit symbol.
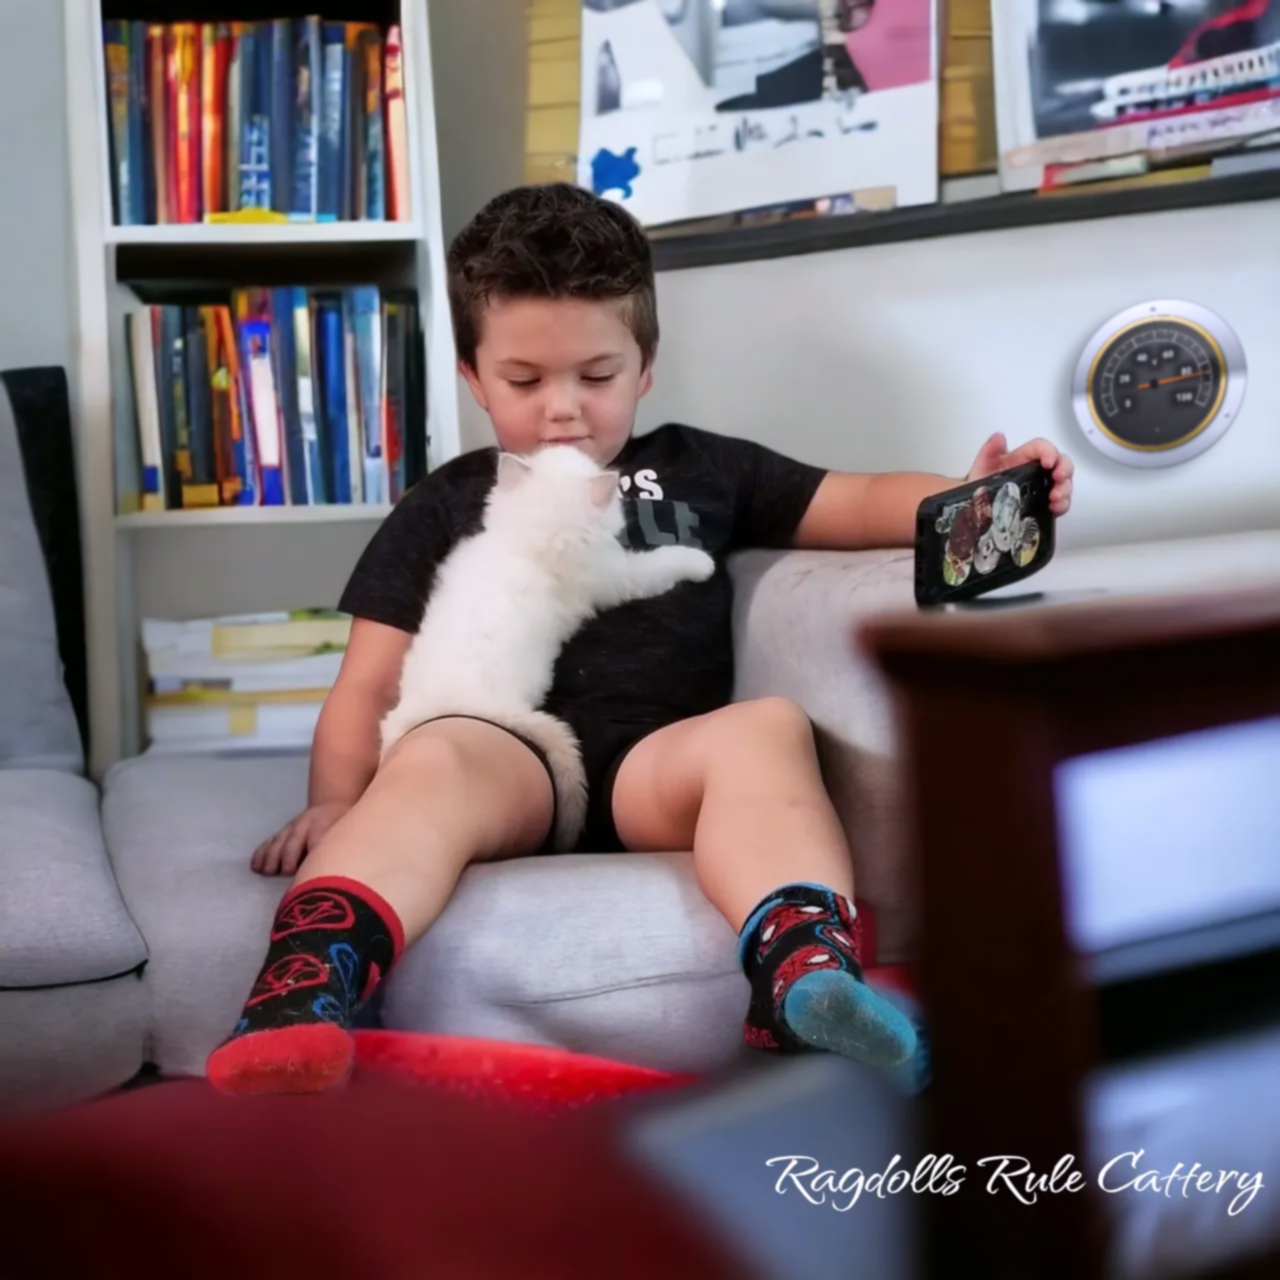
85 V
